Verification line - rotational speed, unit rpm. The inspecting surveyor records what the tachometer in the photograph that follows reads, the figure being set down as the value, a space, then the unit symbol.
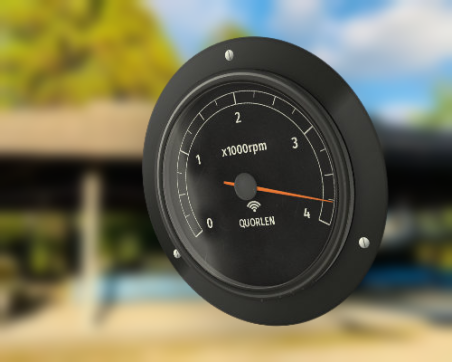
3750 rpm
